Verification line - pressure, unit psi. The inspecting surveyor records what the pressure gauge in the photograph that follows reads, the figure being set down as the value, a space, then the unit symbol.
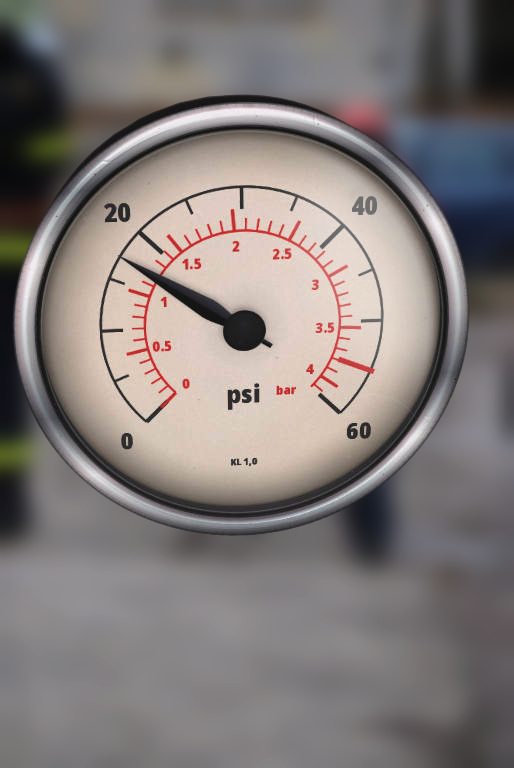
17.5 psi
